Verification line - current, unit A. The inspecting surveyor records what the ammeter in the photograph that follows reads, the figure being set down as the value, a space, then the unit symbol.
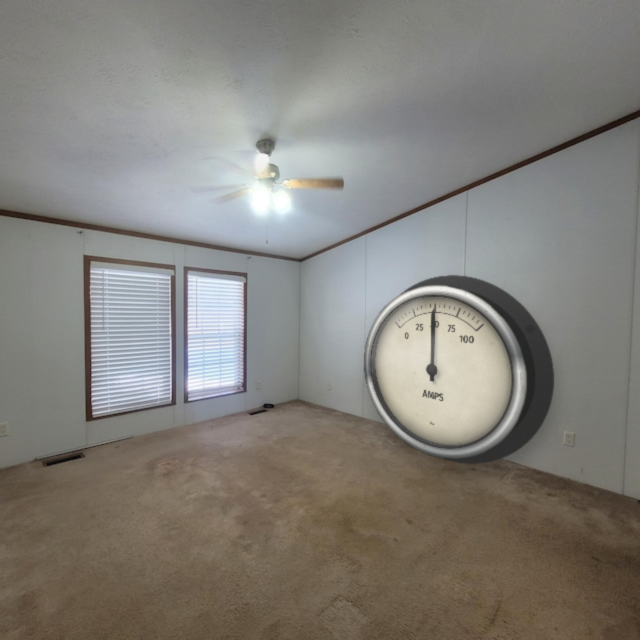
50 A
